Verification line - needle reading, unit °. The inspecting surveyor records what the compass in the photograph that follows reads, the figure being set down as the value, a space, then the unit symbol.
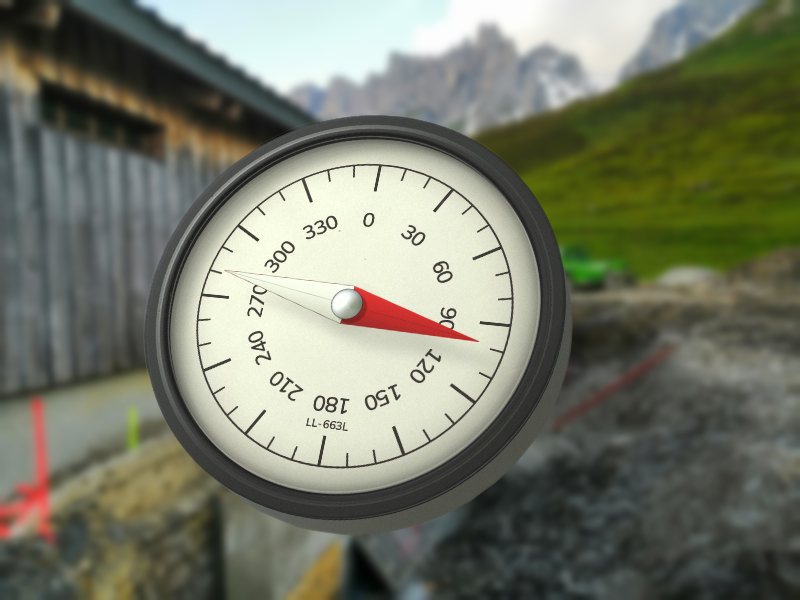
100 °
